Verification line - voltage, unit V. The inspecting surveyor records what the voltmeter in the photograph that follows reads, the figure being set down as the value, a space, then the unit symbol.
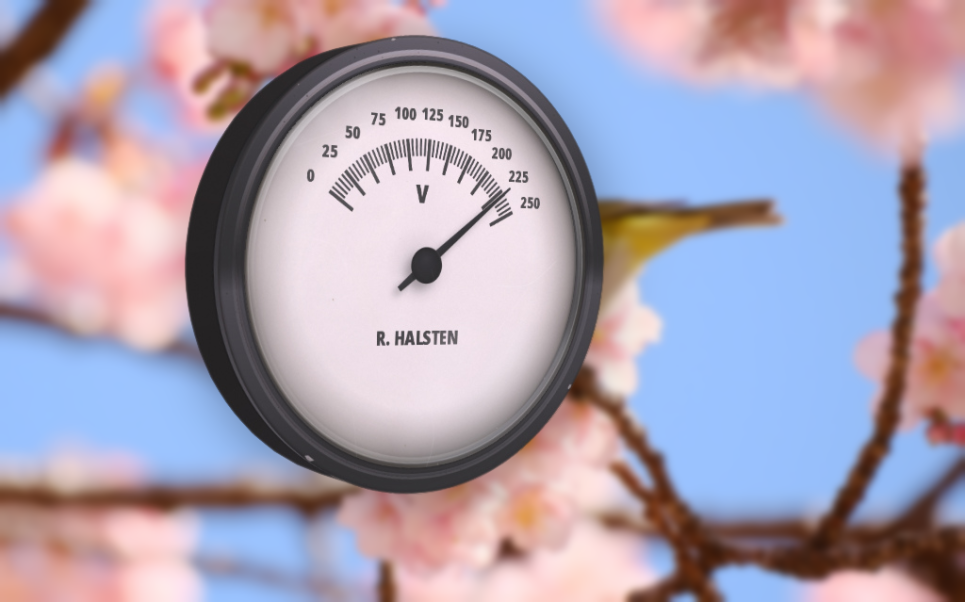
225 V
